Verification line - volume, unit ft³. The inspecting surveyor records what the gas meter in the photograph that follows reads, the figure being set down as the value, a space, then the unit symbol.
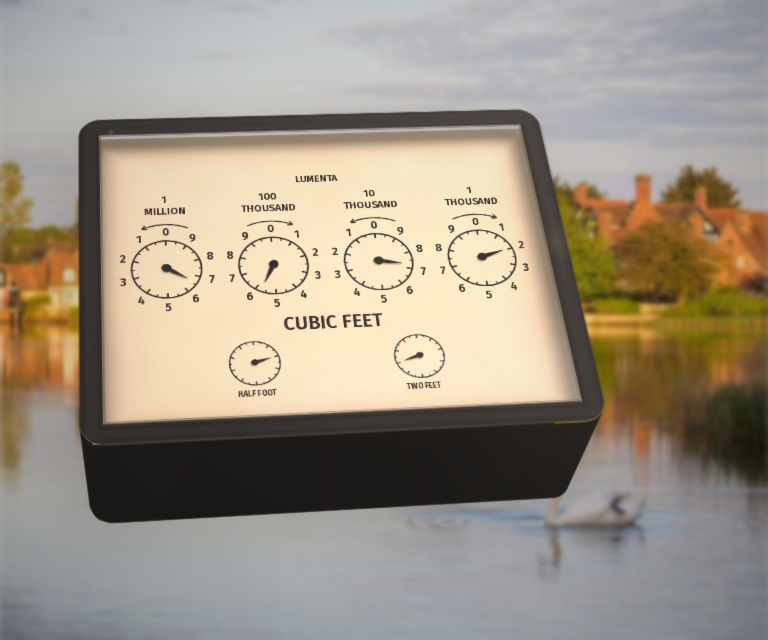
657200 ft³
